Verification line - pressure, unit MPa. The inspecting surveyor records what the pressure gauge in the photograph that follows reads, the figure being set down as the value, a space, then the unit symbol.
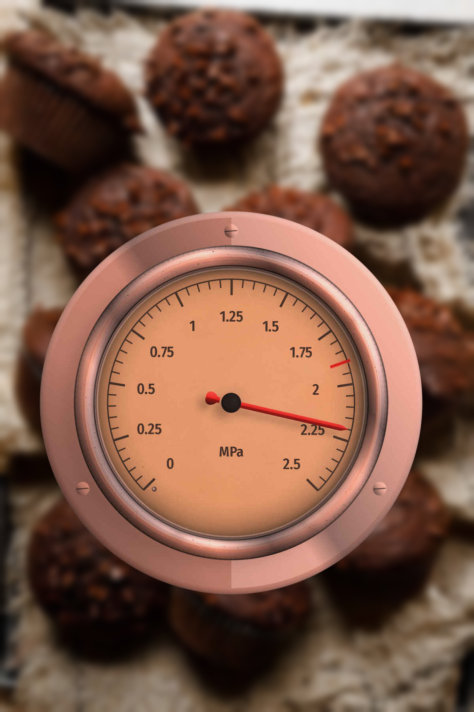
2.2 MPa
